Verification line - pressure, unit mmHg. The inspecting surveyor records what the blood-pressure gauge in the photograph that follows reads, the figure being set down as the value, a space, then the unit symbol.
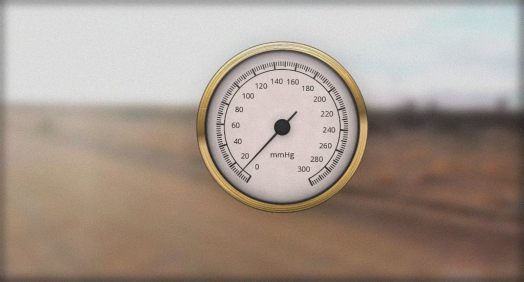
10 mmHg
